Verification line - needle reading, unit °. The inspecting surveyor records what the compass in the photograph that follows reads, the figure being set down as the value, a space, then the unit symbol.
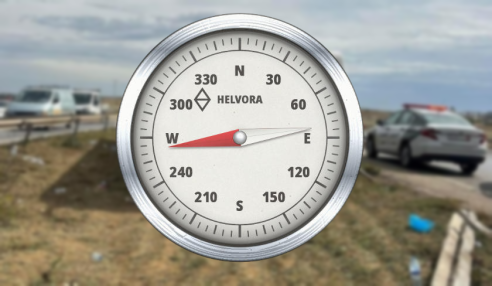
262.5 °
